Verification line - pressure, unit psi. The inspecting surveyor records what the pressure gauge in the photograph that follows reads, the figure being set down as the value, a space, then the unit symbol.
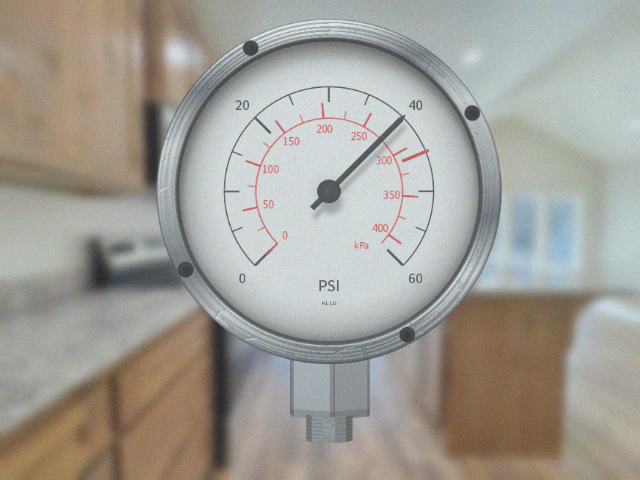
40 psi
